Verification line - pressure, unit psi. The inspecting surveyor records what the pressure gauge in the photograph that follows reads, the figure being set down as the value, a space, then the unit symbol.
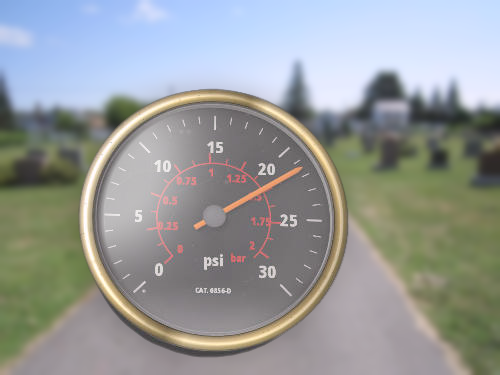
21.5 psi
